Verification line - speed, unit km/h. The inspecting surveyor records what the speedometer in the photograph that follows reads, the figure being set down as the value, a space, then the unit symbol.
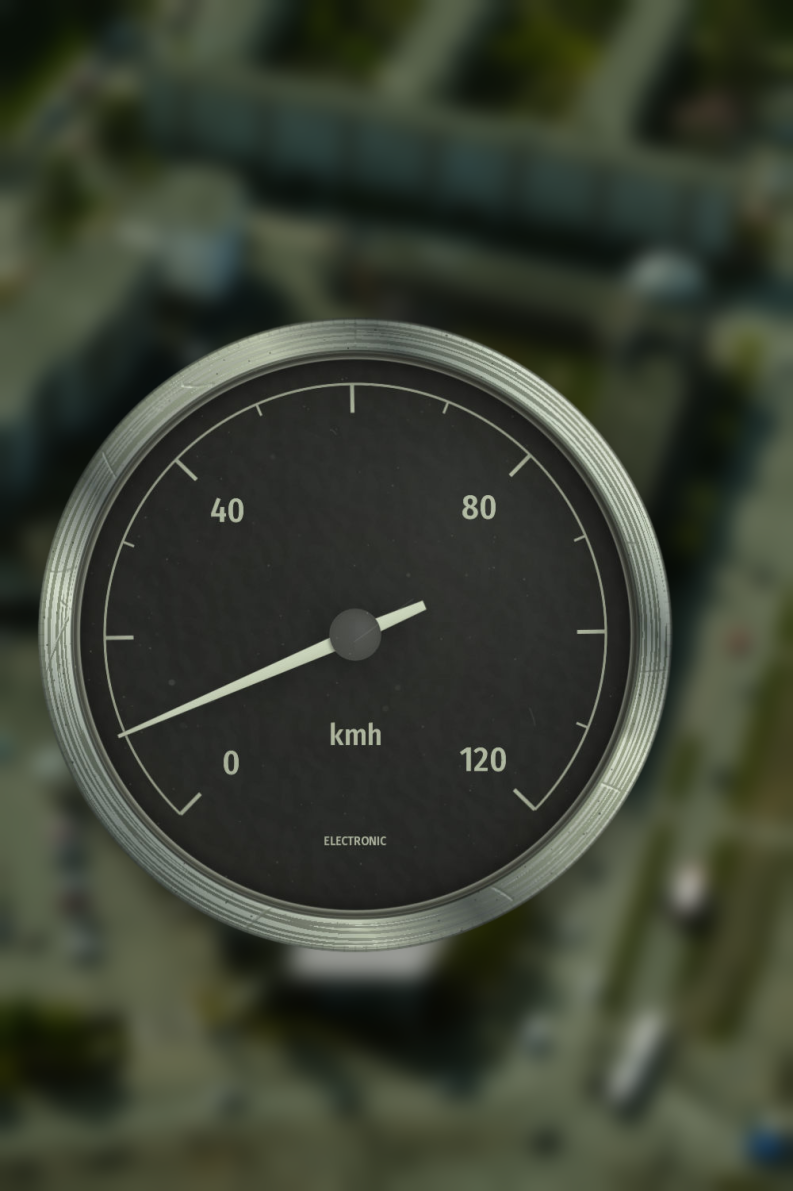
10 km/h
